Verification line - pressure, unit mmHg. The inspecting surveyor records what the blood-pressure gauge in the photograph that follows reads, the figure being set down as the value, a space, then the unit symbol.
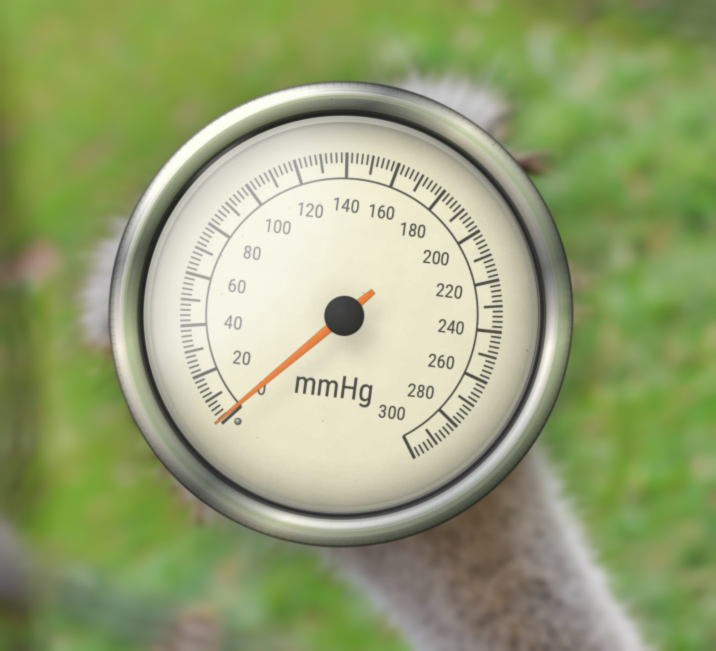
2 mmHg
